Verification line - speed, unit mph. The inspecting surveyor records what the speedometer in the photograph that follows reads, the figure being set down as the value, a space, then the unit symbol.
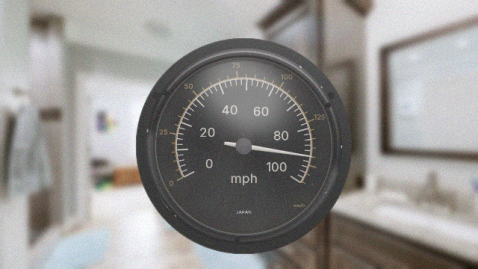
90 mph
